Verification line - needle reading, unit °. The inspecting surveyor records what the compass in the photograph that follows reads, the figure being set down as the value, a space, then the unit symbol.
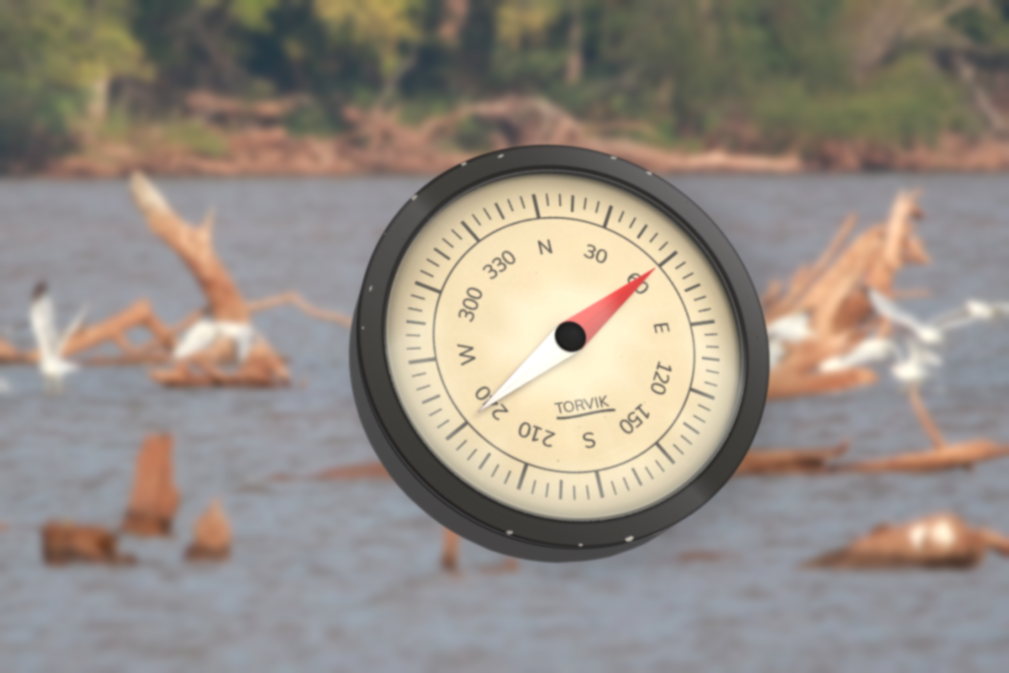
60 °
